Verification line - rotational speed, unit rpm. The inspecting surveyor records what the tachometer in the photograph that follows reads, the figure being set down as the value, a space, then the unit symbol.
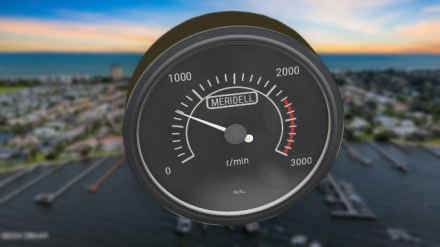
700 rpm
